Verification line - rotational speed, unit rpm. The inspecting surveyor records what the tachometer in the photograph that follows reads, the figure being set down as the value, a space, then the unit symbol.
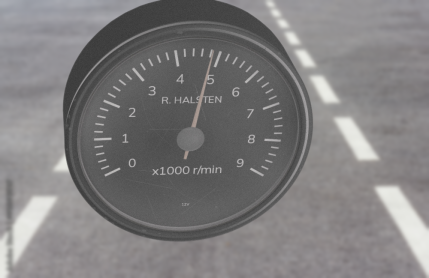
4800 rpm
